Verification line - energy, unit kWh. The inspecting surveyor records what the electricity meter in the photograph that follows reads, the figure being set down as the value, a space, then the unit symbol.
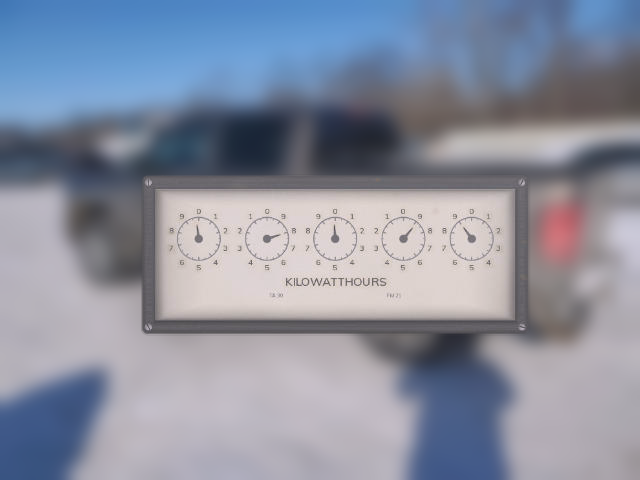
97989 kWh
